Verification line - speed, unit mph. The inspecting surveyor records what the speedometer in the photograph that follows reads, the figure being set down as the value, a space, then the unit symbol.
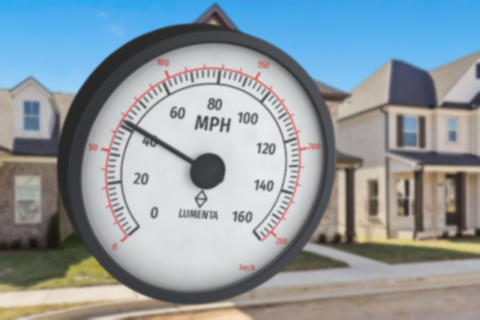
42 mph
